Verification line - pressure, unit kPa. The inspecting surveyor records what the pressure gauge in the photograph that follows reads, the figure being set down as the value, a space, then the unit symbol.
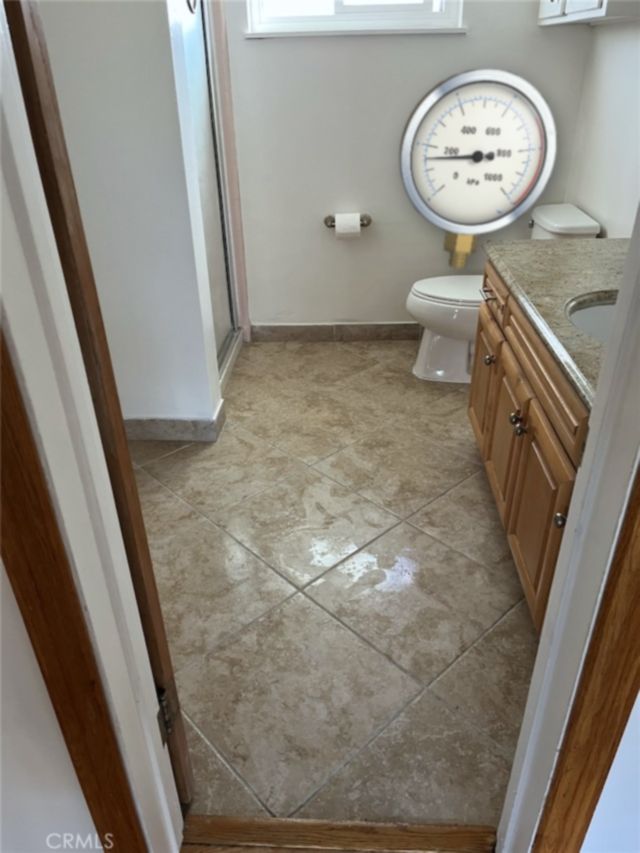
150 kPa
